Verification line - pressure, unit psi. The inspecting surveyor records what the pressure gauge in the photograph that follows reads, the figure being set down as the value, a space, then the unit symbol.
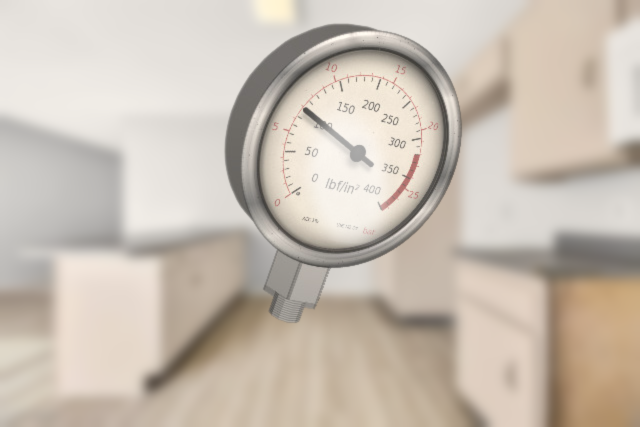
100 psi
